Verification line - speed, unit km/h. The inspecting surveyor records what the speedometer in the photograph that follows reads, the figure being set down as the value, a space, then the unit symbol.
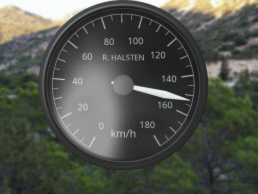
152.5 km/h
